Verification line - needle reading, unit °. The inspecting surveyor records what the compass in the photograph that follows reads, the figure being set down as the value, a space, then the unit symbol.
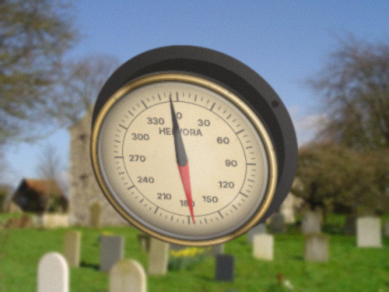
175 °
